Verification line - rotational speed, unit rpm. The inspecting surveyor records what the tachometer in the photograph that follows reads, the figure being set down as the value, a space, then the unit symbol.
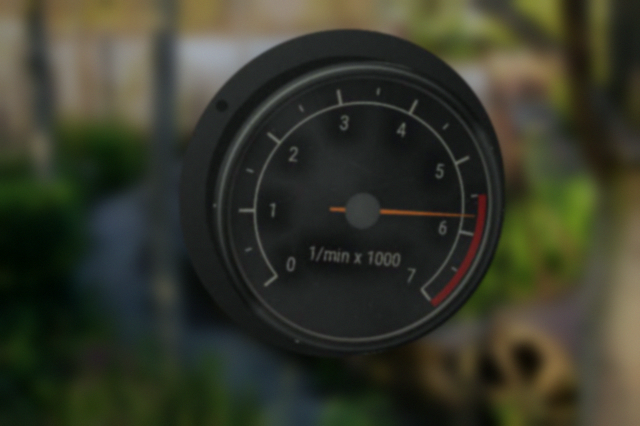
5750 rpm
